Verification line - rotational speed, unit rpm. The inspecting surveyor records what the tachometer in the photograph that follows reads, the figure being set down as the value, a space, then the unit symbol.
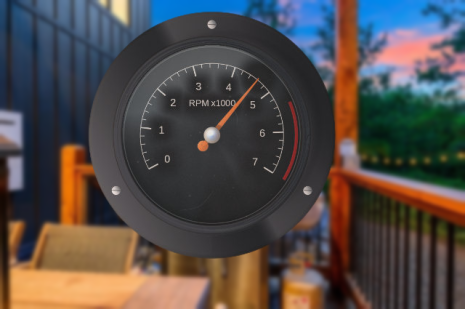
4600 rpm
